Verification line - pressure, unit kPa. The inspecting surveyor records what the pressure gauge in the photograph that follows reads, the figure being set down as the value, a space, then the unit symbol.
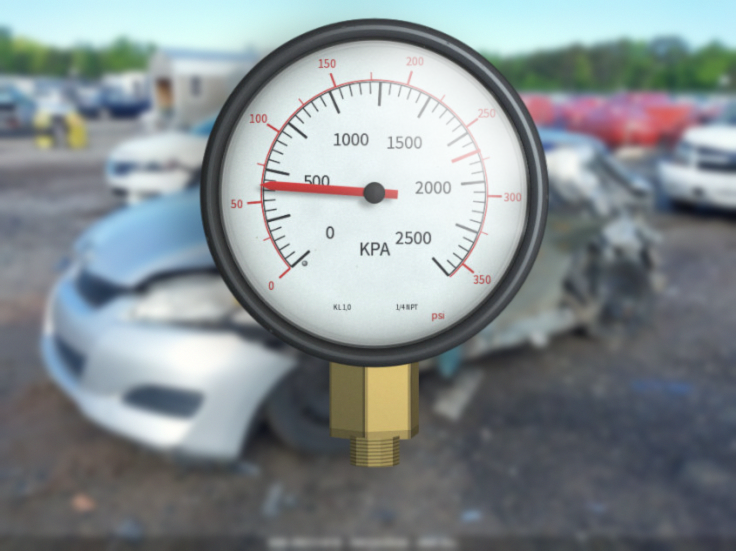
425 kPa
